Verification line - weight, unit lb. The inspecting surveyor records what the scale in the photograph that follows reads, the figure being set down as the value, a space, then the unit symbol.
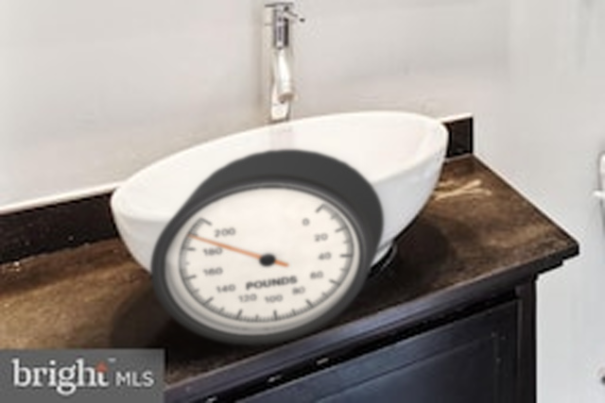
190 lb
